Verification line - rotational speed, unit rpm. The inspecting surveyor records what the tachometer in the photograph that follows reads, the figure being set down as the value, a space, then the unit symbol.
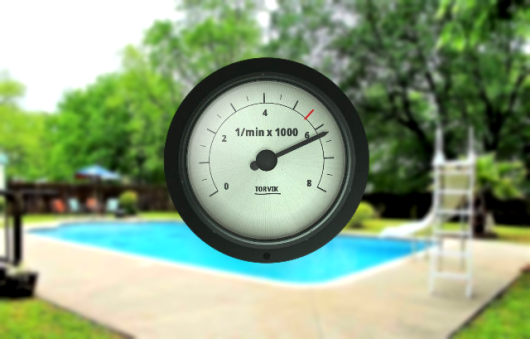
6250 rpm
